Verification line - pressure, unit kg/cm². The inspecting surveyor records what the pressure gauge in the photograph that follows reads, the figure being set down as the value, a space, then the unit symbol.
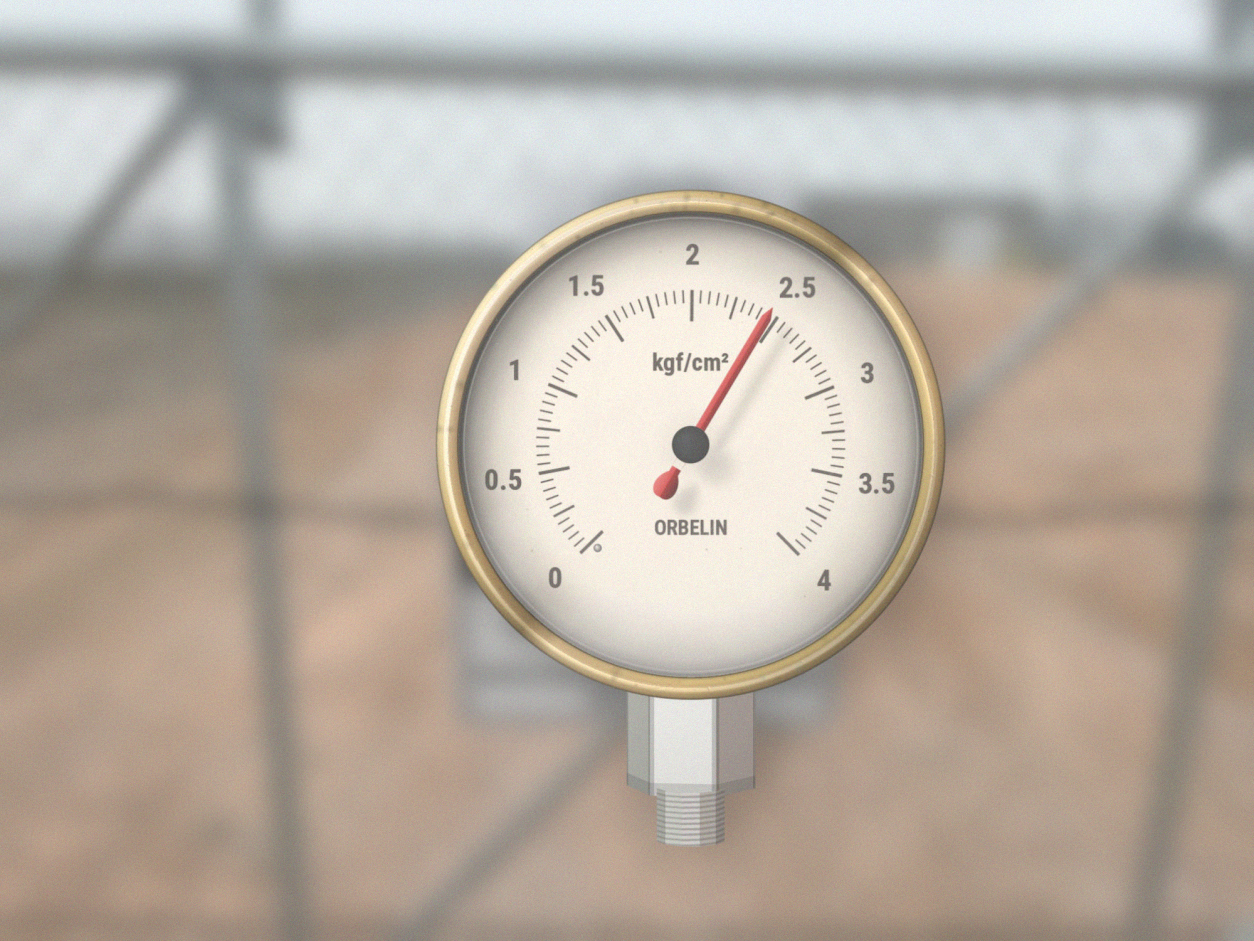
2.45 kg/cm²
